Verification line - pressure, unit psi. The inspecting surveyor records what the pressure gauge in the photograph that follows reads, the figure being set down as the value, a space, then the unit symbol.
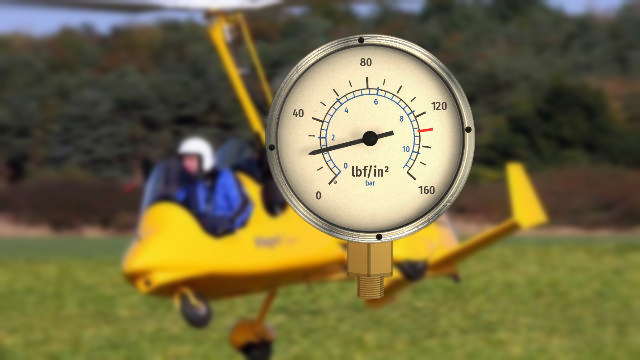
20 psi
